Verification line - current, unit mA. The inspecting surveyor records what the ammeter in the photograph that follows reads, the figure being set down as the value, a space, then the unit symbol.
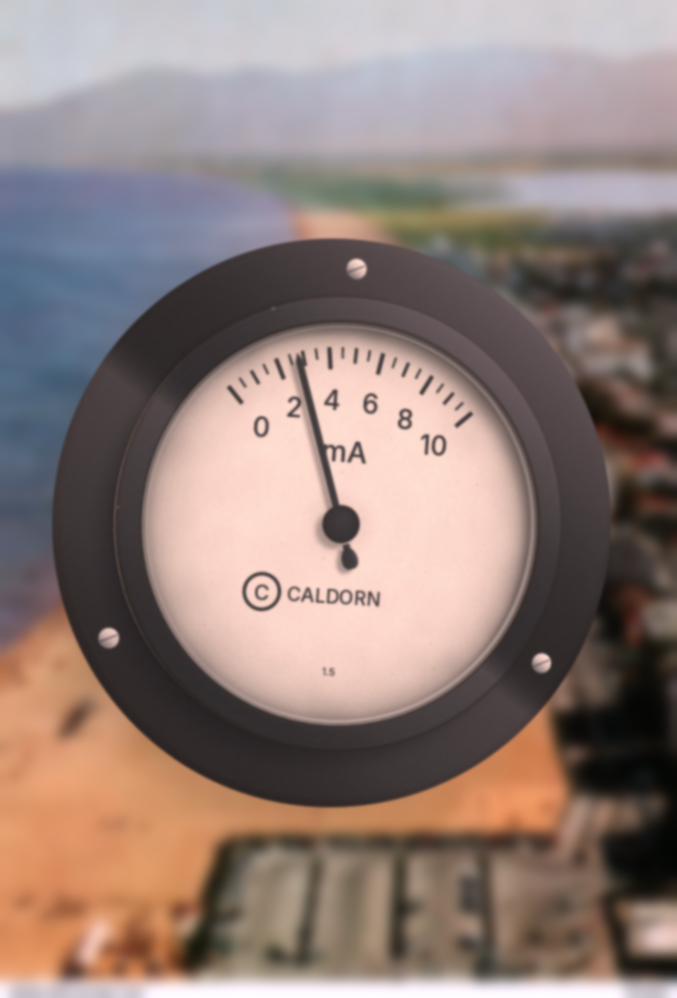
2.75 mA
